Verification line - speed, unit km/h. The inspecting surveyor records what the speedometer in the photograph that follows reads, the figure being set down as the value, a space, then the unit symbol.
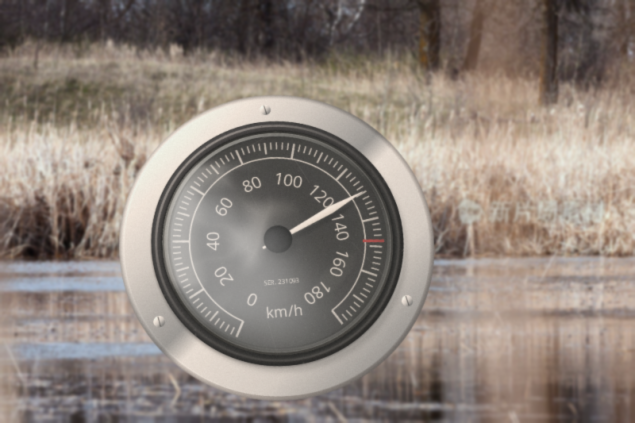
130 km/h
